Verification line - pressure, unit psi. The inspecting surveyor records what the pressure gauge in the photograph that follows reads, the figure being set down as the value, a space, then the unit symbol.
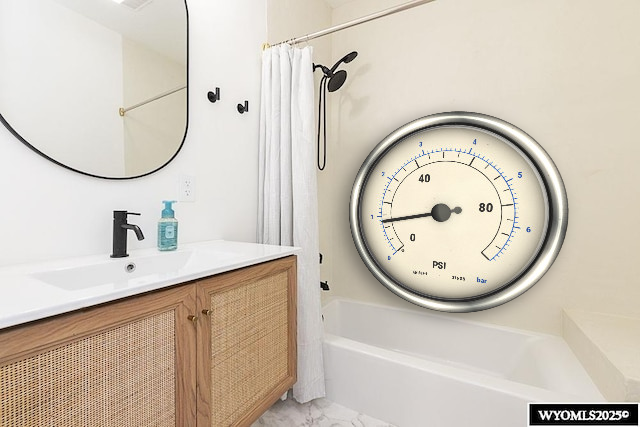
12.5 psi
